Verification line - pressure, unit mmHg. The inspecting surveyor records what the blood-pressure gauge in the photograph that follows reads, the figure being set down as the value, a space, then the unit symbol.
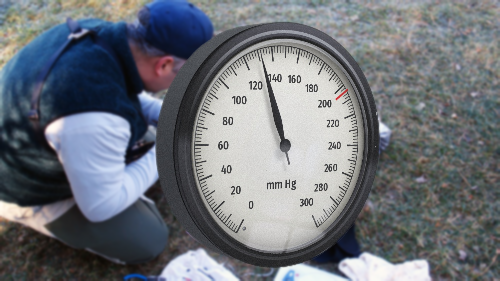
130 mmHg
